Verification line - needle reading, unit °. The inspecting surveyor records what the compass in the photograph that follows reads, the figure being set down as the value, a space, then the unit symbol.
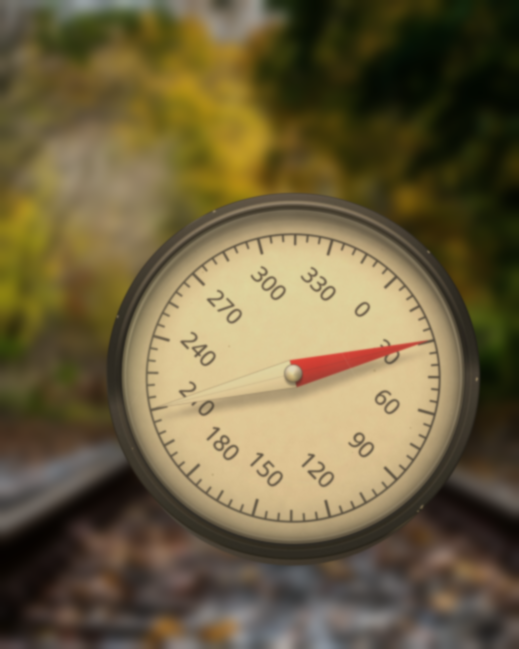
30 °
